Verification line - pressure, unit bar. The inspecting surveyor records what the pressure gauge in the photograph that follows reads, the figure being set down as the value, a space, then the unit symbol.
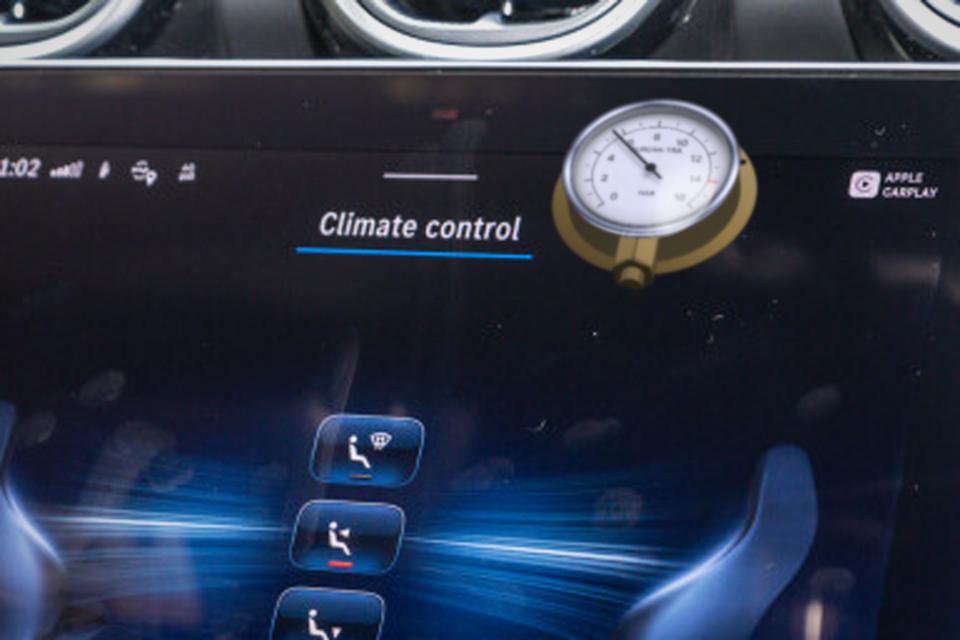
5.5 bar
